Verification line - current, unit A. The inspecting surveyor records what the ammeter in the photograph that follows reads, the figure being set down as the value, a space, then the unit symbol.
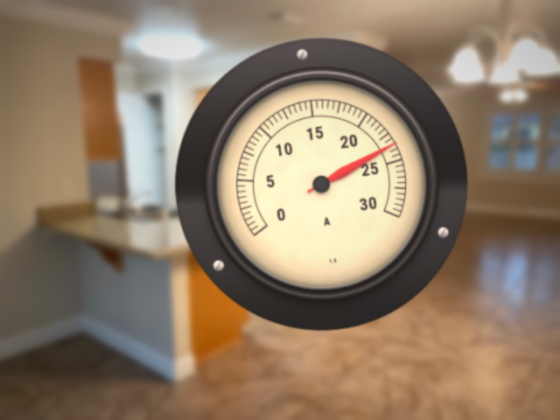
23.5 A
